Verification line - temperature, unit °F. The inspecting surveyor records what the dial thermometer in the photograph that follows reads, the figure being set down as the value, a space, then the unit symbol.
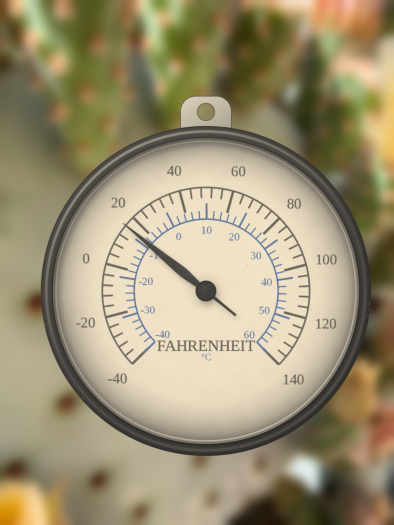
16 °F
